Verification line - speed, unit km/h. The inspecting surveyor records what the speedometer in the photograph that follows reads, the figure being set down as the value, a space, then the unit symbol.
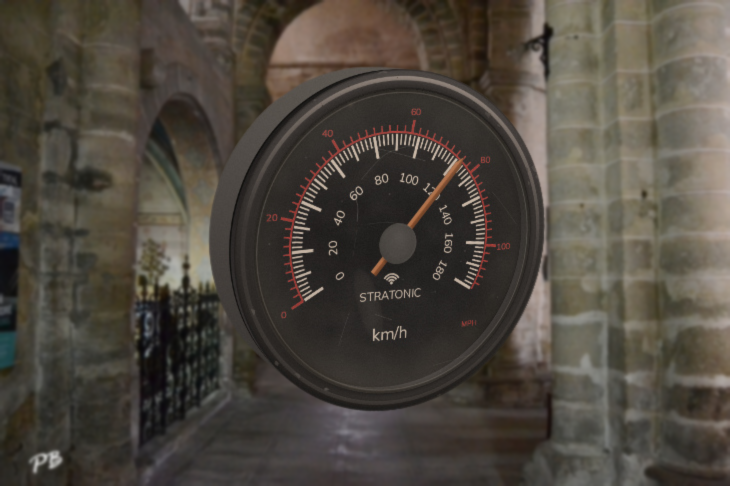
120 km/h
